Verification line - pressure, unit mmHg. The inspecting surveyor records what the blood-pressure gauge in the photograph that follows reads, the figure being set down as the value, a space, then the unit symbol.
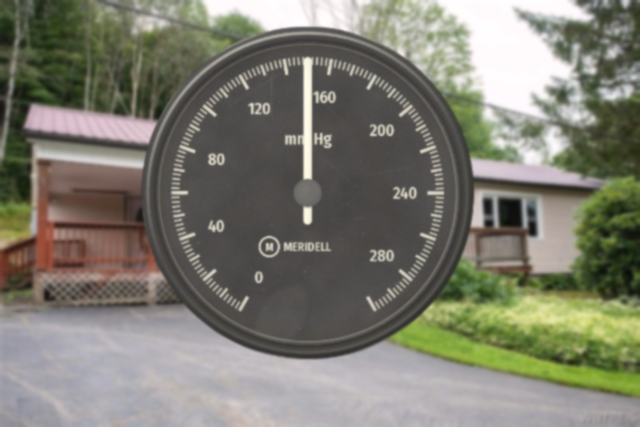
150 mmHg
